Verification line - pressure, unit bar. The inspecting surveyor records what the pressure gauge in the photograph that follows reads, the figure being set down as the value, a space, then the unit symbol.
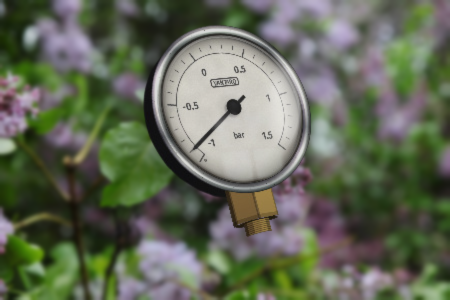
-0.9 bar
